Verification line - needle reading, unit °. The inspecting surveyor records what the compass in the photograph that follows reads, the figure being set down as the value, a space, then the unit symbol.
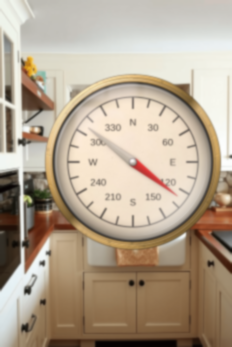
127.5 °
